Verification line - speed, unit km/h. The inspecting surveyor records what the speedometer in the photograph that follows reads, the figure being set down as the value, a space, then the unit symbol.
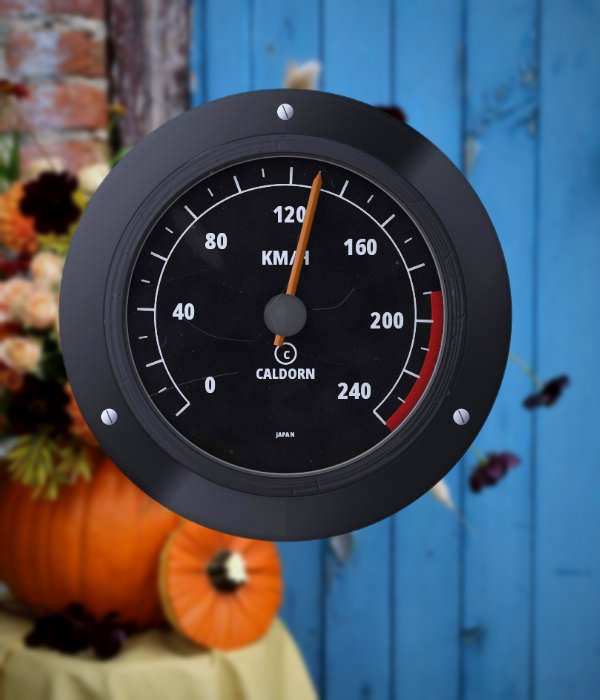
130 km/h
